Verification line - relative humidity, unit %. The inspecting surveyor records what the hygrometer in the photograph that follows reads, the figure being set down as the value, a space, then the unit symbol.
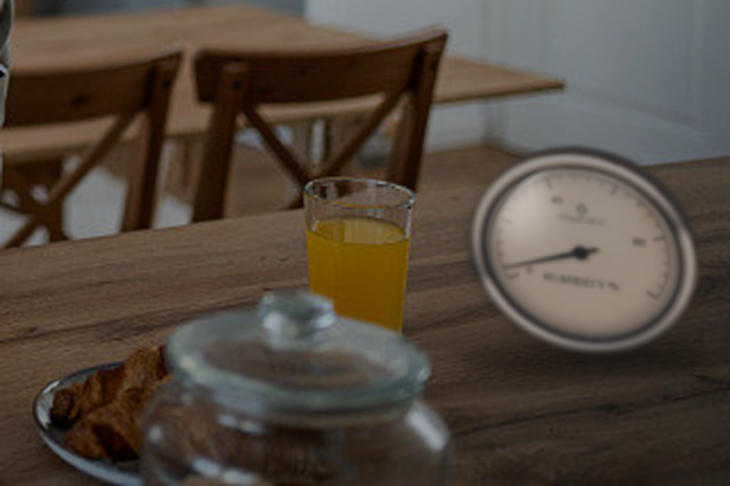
4 %
